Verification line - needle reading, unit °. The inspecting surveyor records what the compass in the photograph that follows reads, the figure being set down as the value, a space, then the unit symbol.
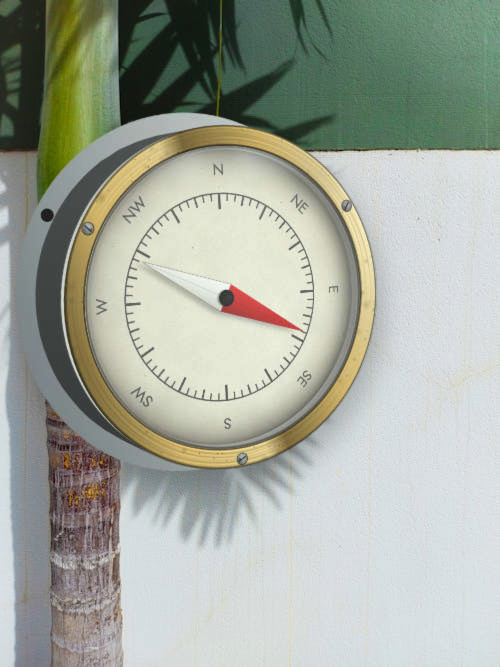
115 °
